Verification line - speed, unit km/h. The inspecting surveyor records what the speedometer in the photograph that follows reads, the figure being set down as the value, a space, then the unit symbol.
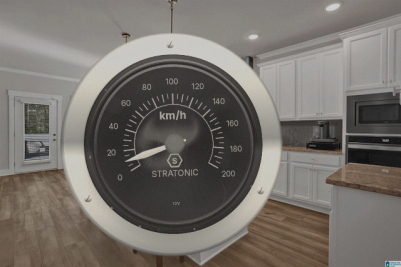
10 km/h
